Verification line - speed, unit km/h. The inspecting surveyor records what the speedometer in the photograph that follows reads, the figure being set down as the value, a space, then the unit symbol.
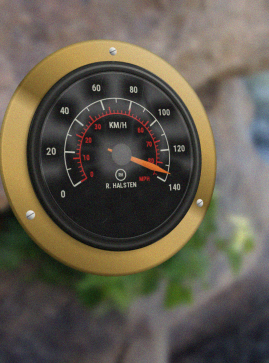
135 km/h
